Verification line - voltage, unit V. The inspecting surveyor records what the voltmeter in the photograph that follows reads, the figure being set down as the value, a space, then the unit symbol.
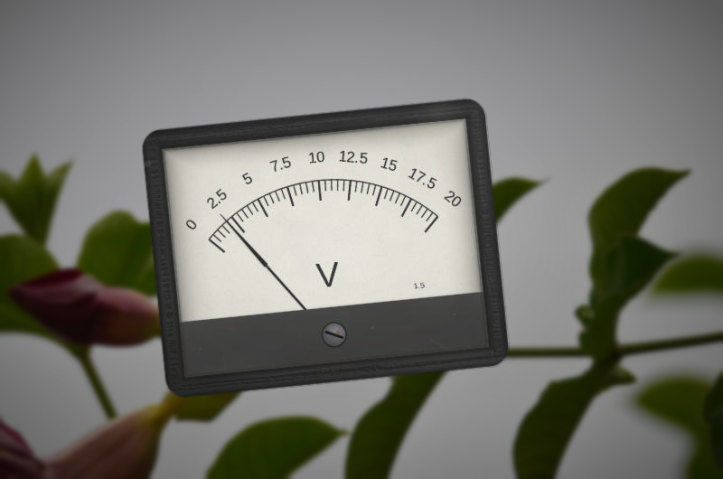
2 V
